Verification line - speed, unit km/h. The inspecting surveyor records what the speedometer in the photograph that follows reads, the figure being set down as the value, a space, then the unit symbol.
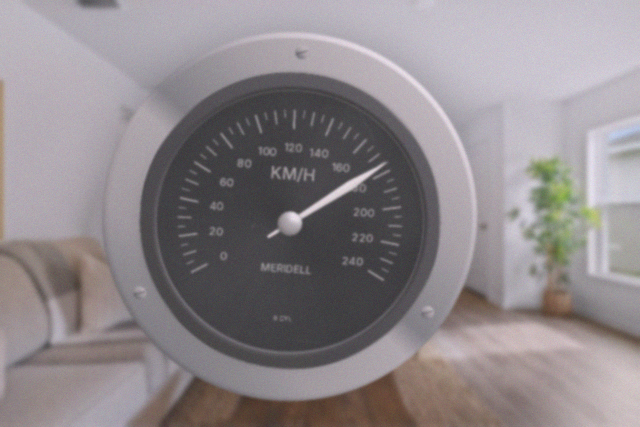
175 km/h
